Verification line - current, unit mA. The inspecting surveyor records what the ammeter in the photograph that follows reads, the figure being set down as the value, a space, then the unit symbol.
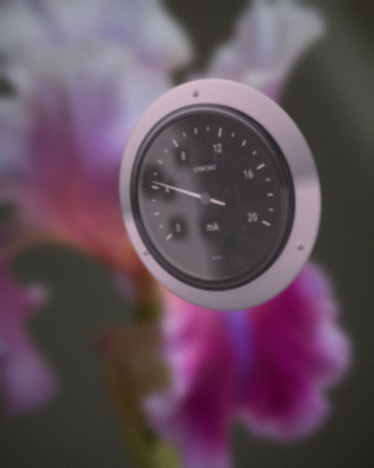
4.5 mA
